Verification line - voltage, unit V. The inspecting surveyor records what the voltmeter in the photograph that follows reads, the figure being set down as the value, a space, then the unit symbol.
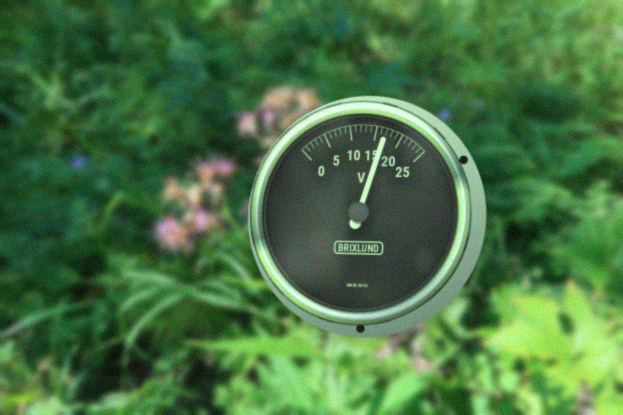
17 V
